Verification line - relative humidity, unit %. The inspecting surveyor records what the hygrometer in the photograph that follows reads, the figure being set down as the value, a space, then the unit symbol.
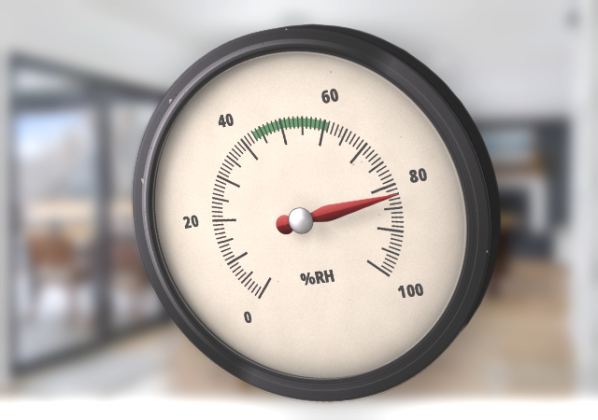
82 %
